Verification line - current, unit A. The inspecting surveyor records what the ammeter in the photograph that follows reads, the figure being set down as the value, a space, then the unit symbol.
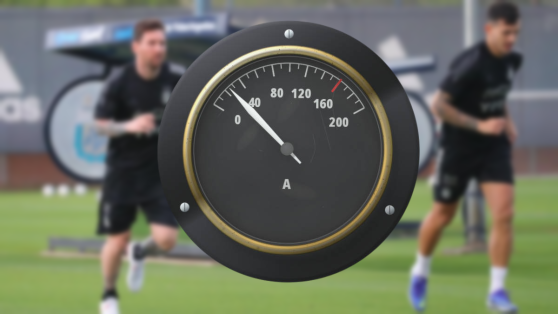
25 A
